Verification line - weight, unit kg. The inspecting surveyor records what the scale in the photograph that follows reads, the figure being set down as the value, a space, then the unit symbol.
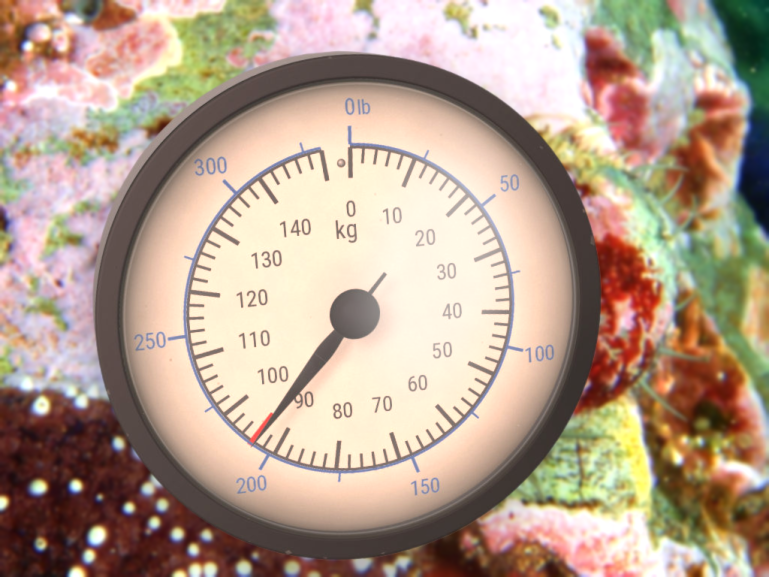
94 kg
